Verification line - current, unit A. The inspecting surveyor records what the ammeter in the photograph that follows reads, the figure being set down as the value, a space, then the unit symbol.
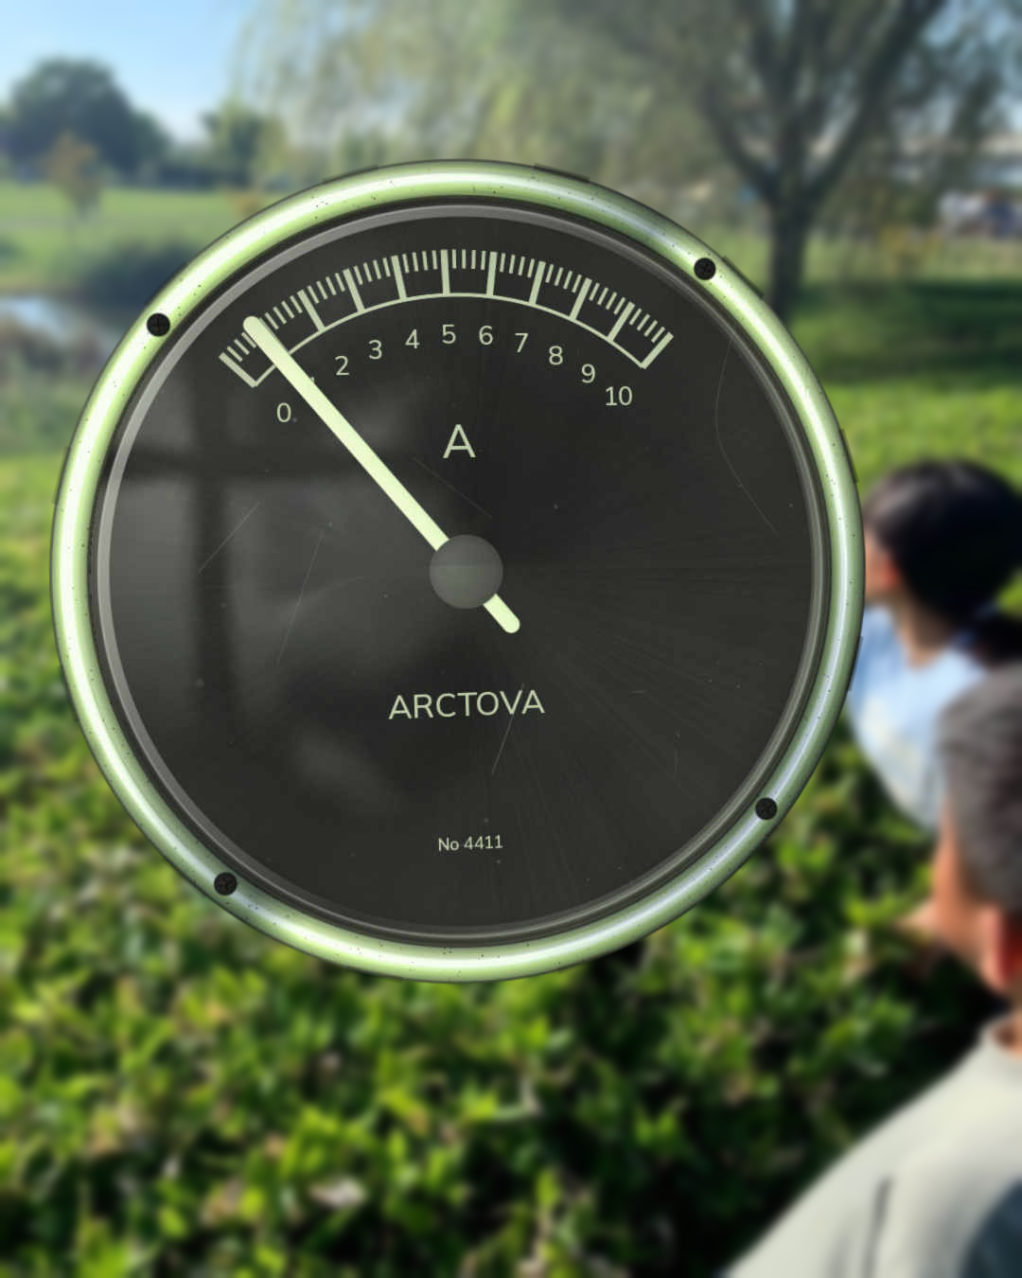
0.8 A
